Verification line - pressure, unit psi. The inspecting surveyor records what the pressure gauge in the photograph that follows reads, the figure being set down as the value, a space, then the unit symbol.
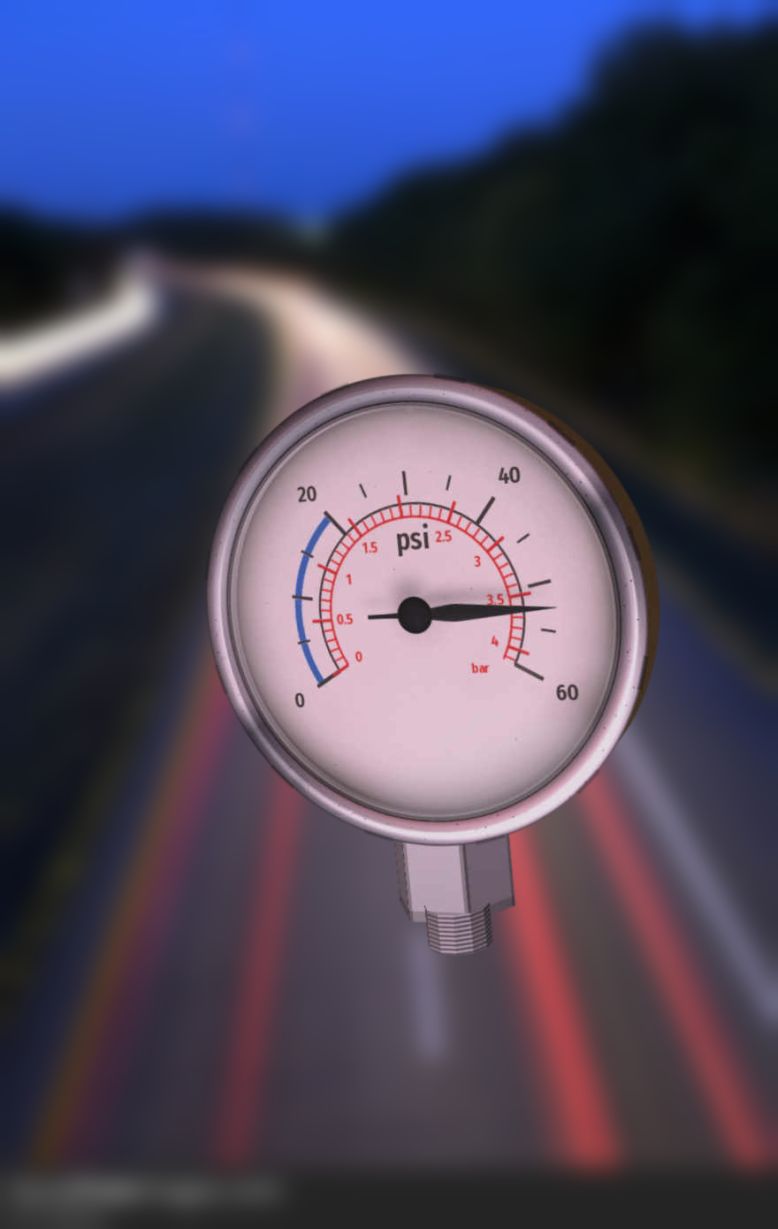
52.5 psi
